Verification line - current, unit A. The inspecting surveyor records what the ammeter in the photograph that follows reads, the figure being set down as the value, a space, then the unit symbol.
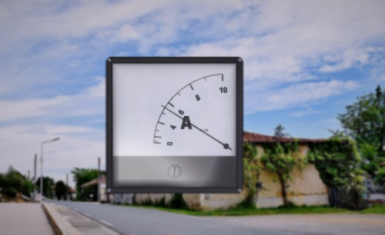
5.5 A
